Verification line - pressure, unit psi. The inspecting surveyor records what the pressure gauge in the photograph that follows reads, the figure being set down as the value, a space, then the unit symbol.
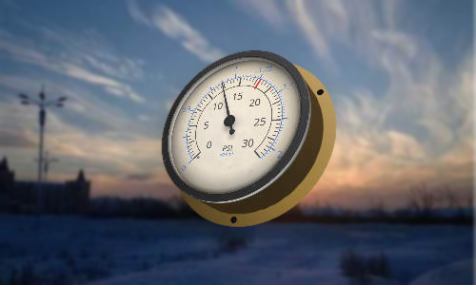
12.5 psi
